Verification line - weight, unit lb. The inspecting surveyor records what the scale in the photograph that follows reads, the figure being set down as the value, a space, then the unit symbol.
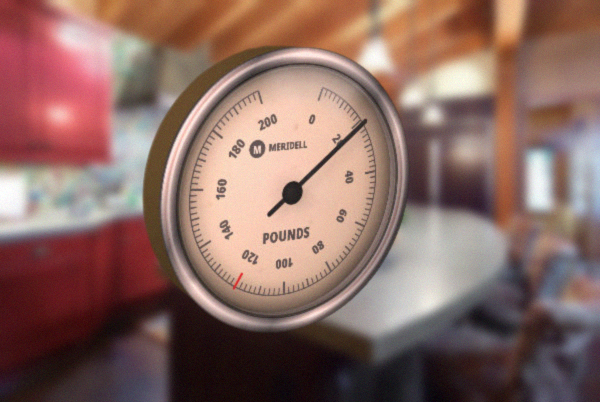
20 lb
